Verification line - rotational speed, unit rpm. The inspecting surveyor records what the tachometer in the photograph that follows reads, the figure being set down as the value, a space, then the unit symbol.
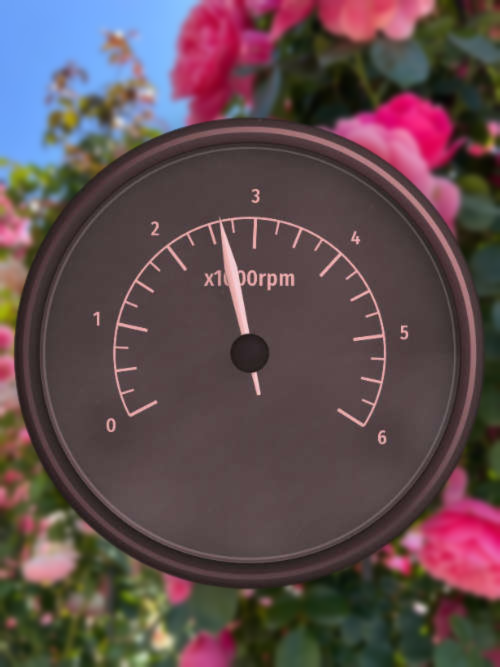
2625 rpm
